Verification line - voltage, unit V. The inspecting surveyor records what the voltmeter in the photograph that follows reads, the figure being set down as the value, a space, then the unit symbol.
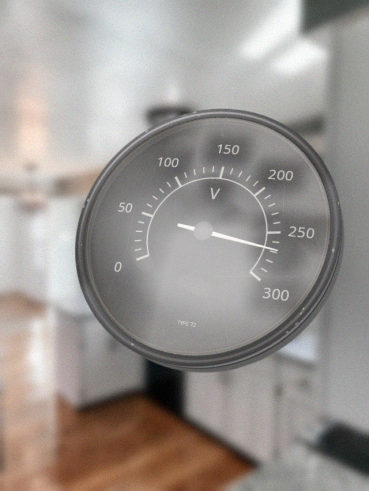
270 V
